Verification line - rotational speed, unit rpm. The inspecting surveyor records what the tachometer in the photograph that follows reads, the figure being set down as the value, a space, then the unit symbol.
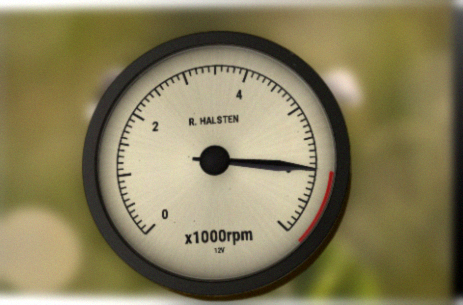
6000 rpm
